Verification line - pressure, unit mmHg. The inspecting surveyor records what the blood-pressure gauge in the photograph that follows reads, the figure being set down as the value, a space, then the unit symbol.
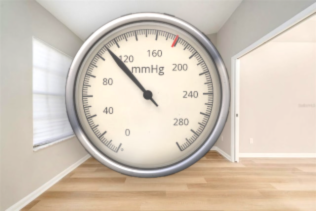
110 mmHg
